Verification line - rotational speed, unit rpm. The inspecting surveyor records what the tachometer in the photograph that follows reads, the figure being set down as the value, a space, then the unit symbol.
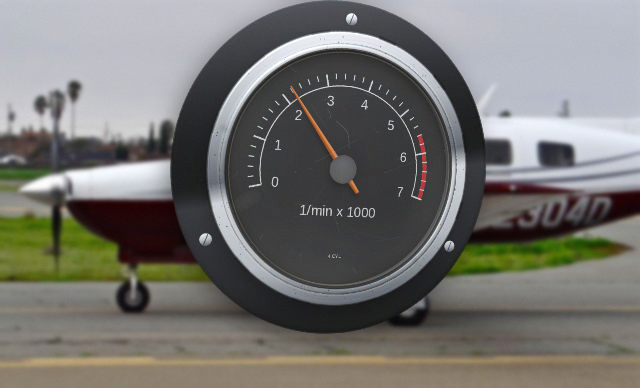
2200 rpm
